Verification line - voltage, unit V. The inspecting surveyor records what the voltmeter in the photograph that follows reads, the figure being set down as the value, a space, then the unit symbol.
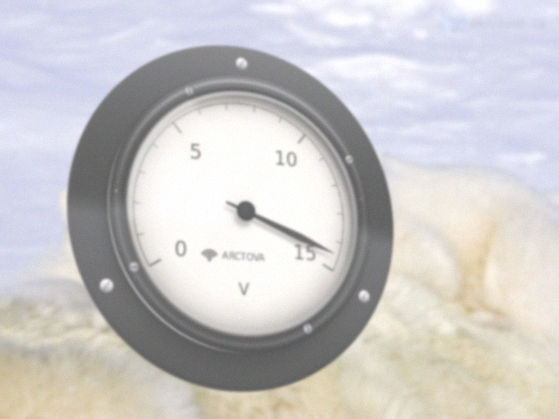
14.5 V
